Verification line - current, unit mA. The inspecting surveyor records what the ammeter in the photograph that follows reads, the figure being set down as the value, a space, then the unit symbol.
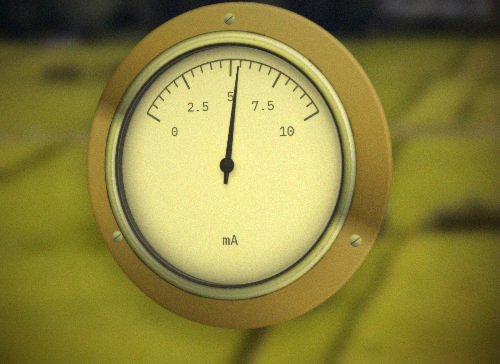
5.5 mA
